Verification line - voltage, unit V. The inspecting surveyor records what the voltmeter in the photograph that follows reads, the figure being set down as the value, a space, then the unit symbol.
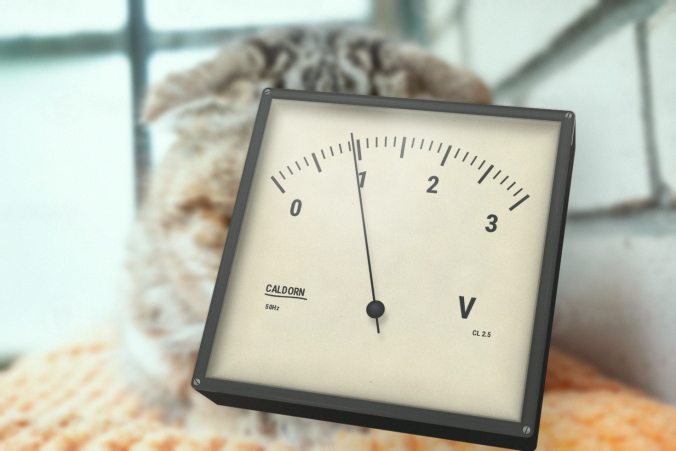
0.95 V
